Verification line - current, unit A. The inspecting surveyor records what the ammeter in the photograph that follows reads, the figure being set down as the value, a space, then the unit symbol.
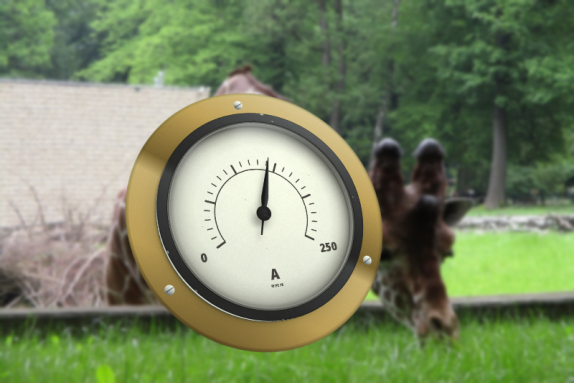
140 A
